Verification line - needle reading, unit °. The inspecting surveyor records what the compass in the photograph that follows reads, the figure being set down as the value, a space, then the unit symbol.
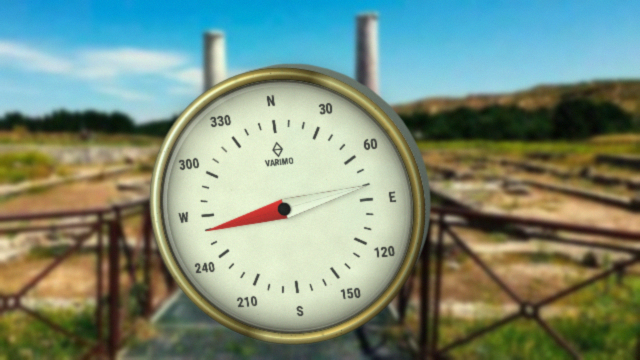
260 °
